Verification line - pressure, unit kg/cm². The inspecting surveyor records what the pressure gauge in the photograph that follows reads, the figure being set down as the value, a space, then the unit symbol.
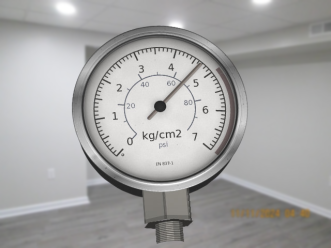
4.7 kg/cm²
